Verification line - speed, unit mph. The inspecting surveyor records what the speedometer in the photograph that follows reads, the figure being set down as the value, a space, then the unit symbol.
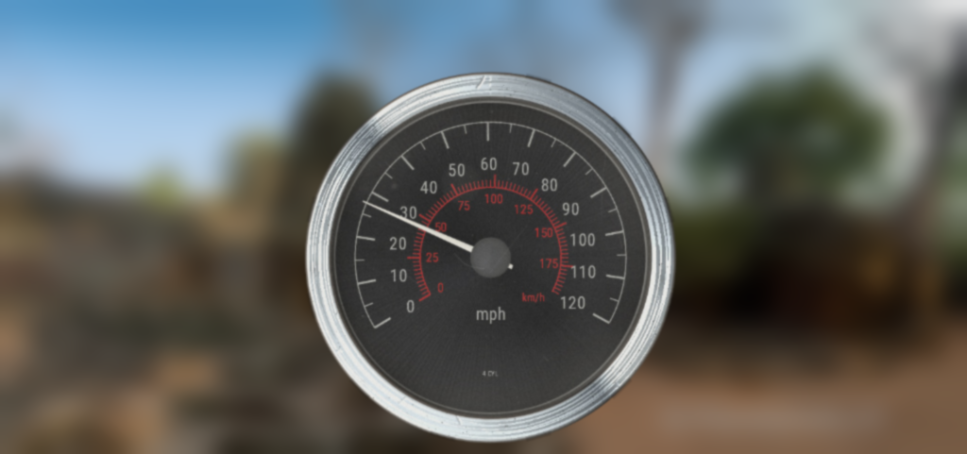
27.5 mph
